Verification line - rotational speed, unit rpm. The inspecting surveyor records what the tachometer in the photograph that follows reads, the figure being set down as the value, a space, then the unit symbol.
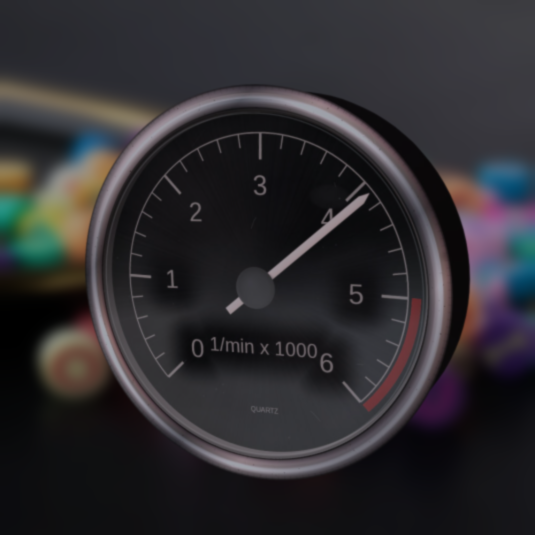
4100 rpm
